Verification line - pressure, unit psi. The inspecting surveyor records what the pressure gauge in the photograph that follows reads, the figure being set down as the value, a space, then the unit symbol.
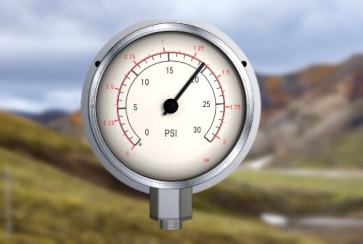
19.5 psi
